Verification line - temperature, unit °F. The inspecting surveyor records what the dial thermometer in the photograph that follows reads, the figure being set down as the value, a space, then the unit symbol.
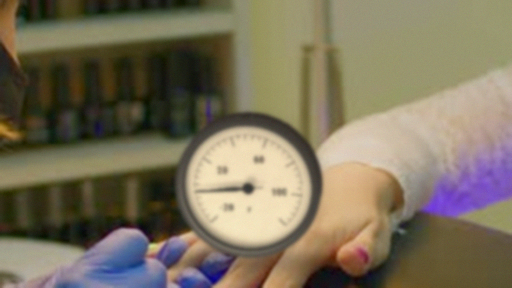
0 °F
